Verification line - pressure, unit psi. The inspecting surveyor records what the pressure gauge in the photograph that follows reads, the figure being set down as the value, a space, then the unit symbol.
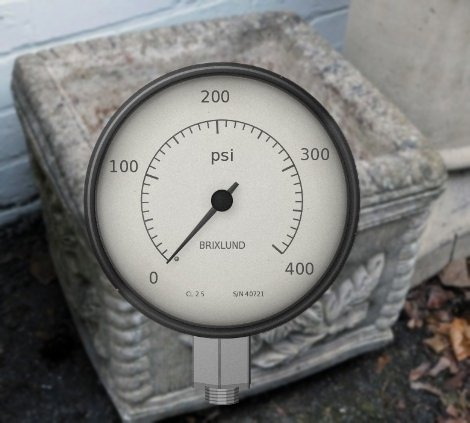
0 psi
